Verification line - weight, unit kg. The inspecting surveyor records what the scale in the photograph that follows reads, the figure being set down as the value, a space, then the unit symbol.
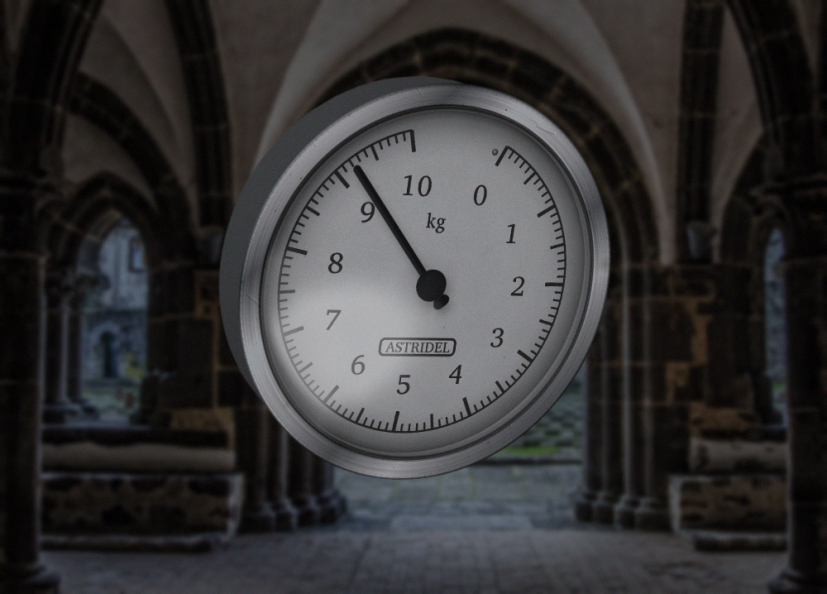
9.2 kg
